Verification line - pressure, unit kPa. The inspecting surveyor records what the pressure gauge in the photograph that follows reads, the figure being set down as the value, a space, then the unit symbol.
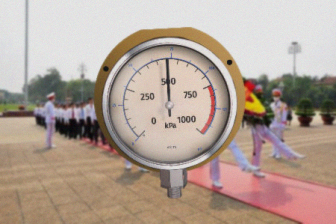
500 kPa
